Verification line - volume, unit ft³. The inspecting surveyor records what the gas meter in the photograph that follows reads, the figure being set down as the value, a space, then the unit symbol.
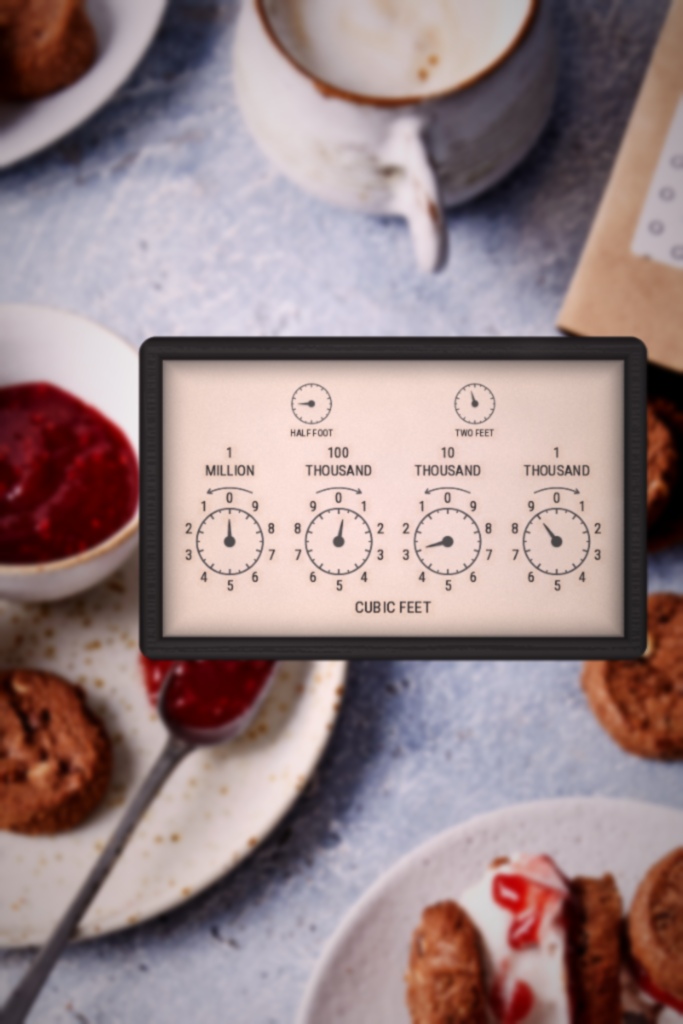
2900 ft³
